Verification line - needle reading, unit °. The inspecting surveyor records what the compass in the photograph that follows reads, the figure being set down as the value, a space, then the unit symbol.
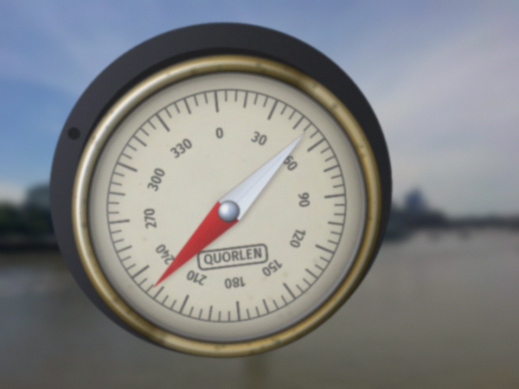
230 °
